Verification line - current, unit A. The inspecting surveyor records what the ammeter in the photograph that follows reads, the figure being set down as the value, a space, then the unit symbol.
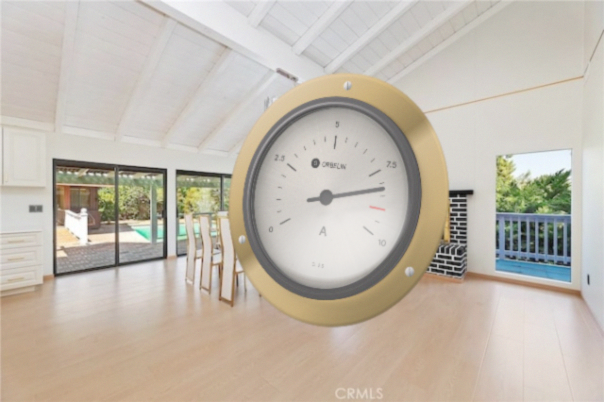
8.25 A
